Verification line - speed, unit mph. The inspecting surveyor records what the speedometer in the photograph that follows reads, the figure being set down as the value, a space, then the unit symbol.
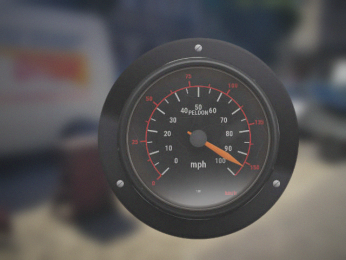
95 mph
